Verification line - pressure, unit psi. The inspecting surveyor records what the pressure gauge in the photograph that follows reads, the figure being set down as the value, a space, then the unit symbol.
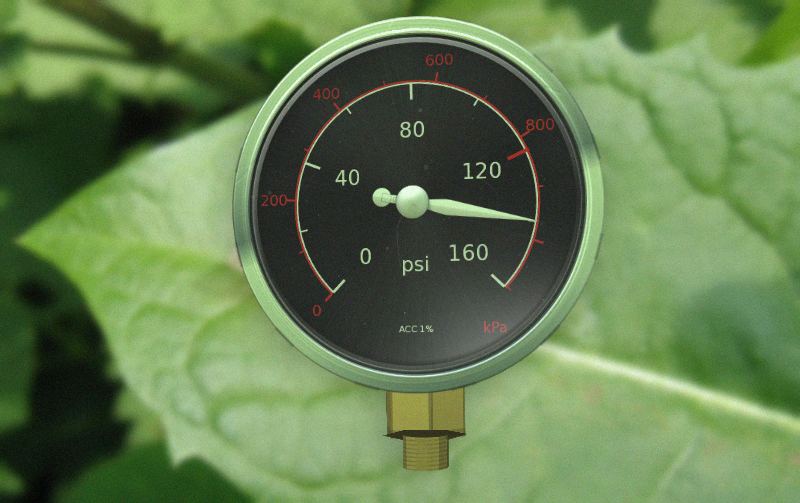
140 psi
